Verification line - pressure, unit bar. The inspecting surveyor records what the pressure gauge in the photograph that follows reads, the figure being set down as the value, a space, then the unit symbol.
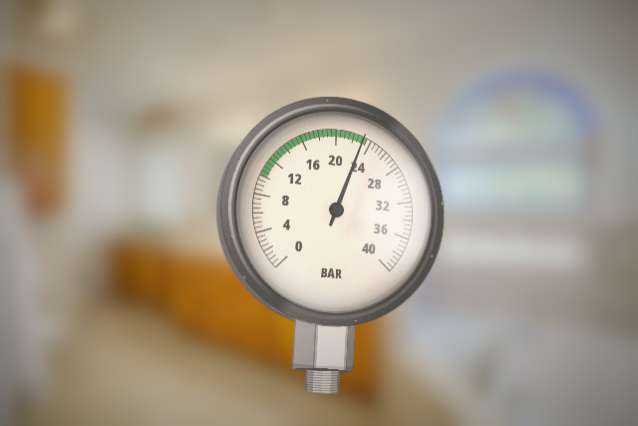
23 bar
